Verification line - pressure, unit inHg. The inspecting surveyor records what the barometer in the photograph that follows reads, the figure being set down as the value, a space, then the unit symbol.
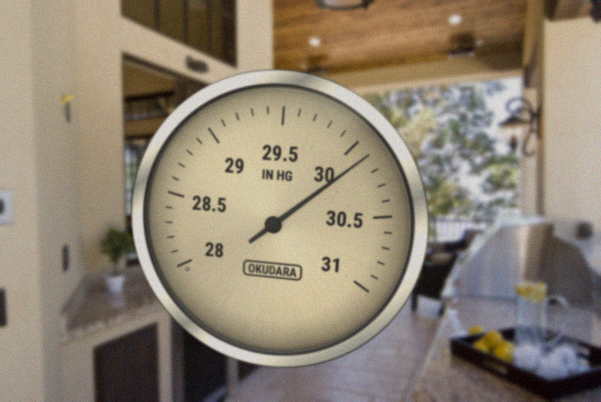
30.1 inHg
